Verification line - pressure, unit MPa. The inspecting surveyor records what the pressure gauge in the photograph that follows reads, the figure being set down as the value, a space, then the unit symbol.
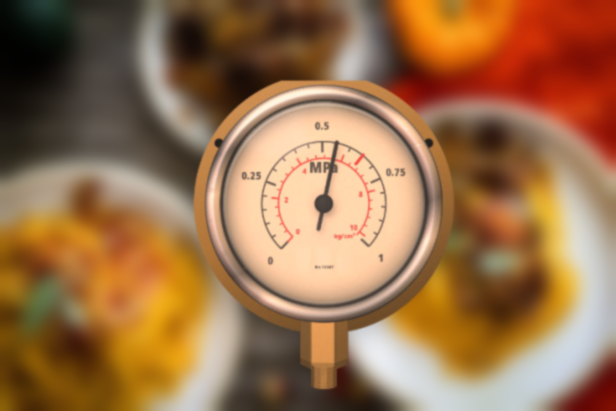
0.55 MPa
